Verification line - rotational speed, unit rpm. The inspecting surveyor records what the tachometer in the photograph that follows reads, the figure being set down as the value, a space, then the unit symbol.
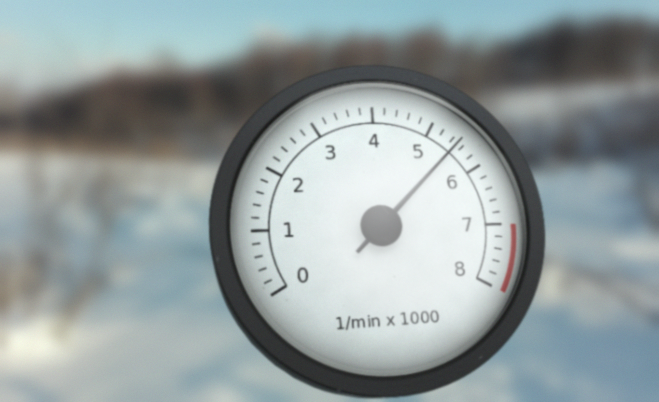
5500 rpm
